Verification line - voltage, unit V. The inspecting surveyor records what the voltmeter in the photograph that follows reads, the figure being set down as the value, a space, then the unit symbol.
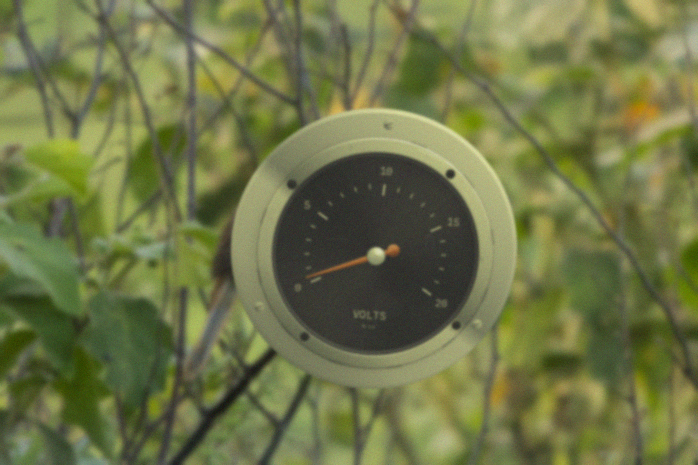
0.5 V
